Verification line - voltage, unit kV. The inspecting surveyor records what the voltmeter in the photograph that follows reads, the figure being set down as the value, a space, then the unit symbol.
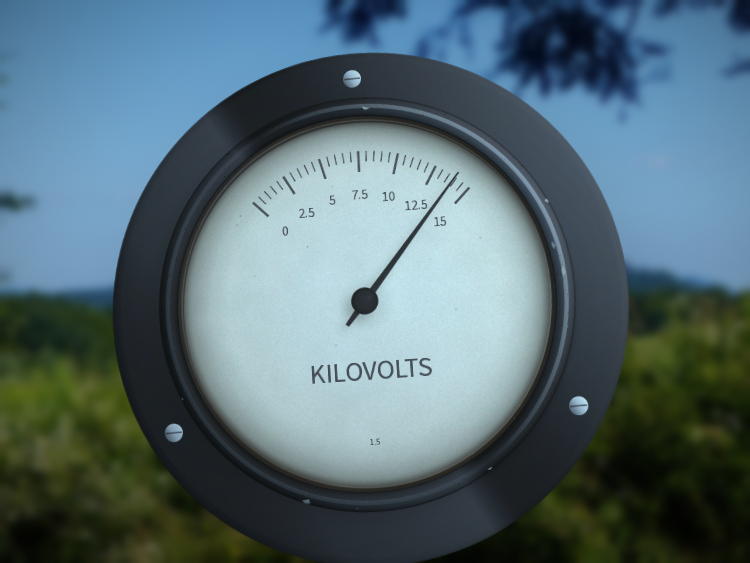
14 kV
